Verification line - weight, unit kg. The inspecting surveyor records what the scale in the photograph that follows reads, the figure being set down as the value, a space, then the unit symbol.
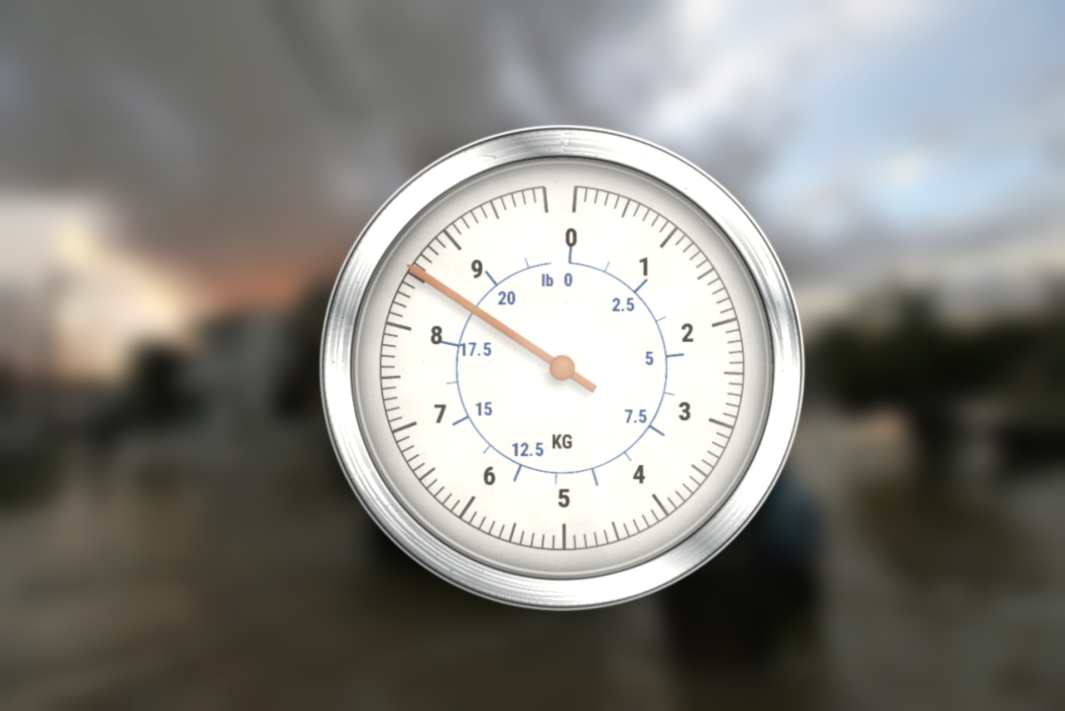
8.55 kg
